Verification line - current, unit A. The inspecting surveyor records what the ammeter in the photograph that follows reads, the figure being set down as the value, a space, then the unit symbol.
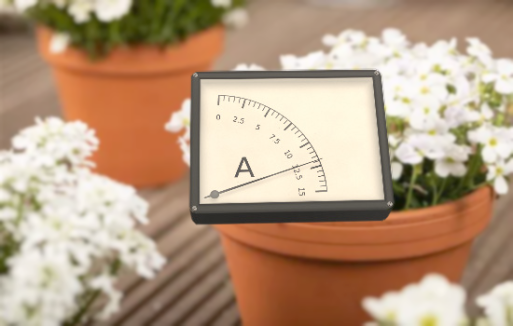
12 A
